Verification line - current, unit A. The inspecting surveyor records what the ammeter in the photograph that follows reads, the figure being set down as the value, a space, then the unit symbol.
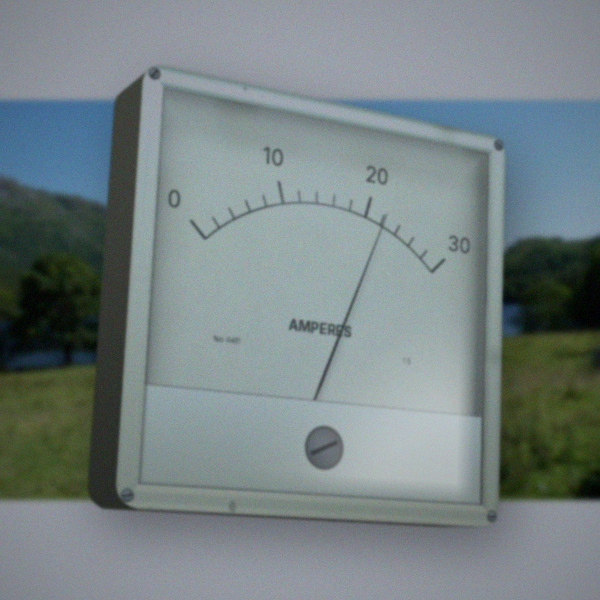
22 A
